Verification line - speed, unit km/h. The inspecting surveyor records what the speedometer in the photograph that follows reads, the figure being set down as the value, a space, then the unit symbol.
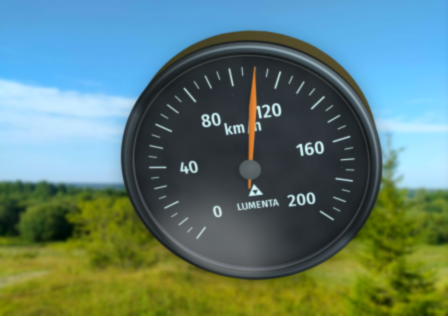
110 km/h
